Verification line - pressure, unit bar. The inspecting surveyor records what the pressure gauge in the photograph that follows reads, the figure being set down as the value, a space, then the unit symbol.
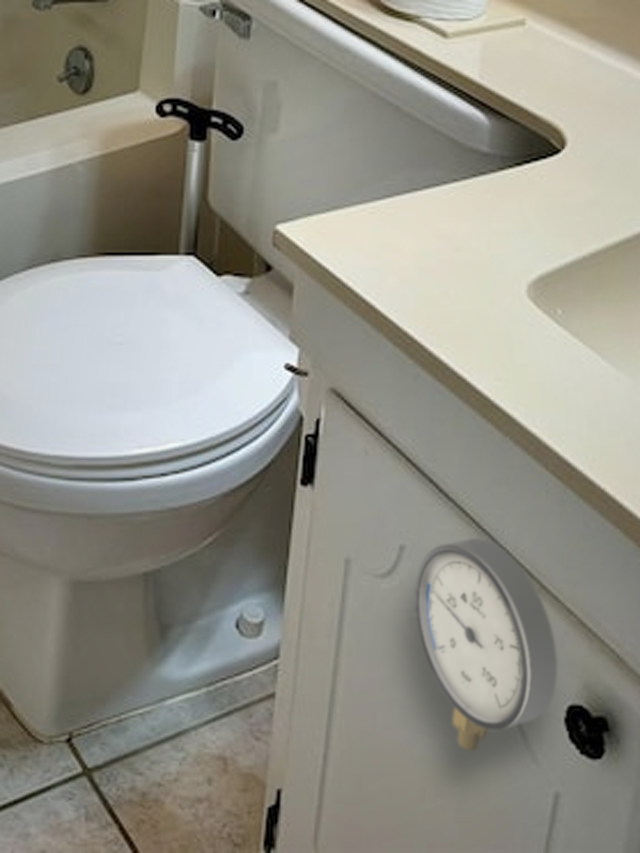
20 bar
